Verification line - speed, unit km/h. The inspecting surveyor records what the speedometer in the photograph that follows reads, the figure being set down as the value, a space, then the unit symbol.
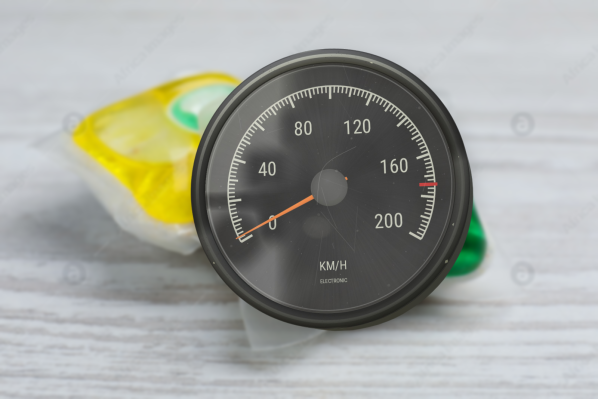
2 km/h
